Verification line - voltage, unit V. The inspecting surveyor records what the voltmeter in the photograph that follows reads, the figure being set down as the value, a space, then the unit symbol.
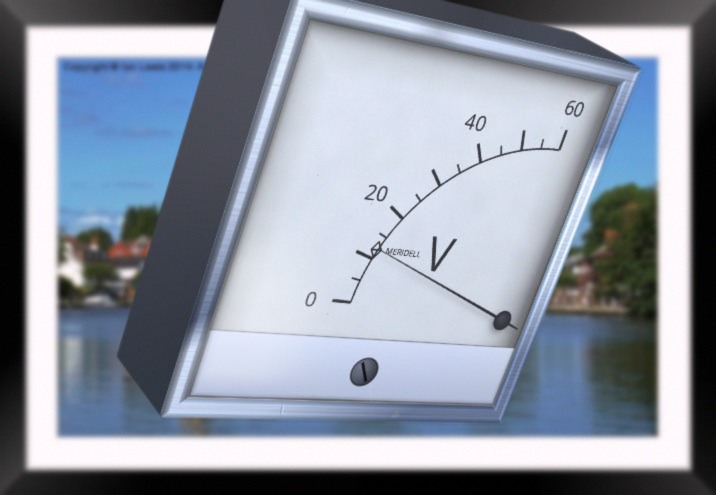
12.5 V
